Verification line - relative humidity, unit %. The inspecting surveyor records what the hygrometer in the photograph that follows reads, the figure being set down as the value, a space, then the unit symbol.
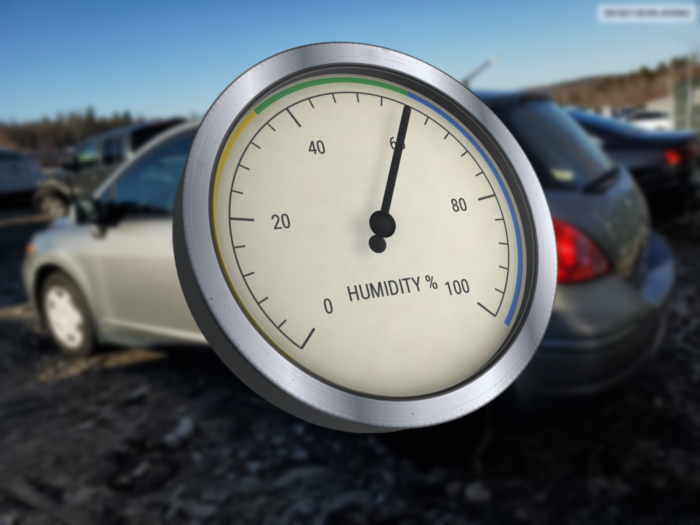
60 %
